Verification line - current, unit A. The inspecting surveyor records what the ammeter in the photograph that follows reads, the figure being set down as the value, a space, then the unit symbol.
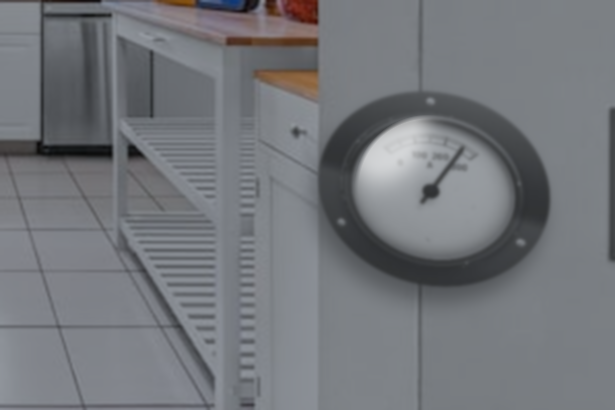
250 A
